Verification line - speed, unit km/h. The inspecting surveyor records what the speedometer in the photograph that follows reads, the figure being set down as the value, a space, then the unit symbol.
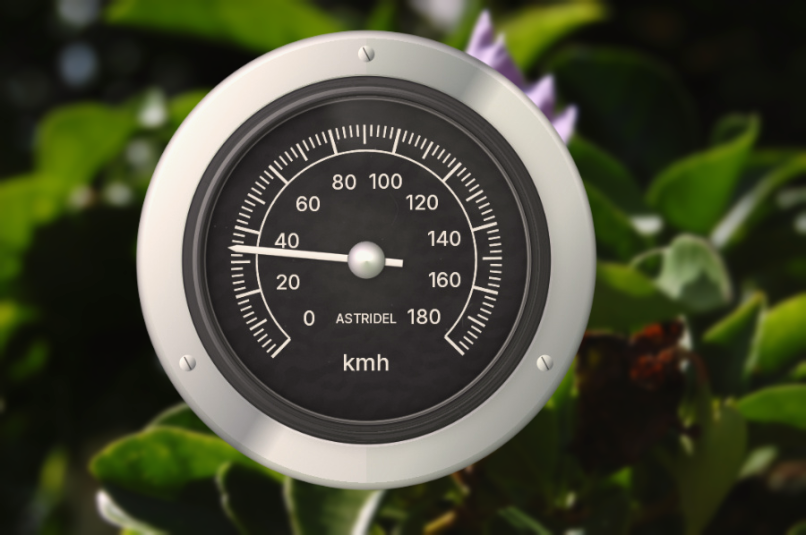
34 km/h
